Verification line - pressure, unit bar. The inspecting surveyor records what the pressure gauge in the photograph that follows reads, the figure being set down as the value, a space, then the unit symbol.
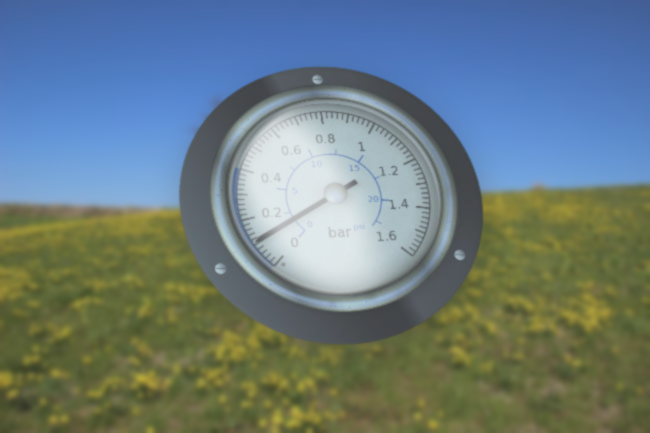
0.1 bar
